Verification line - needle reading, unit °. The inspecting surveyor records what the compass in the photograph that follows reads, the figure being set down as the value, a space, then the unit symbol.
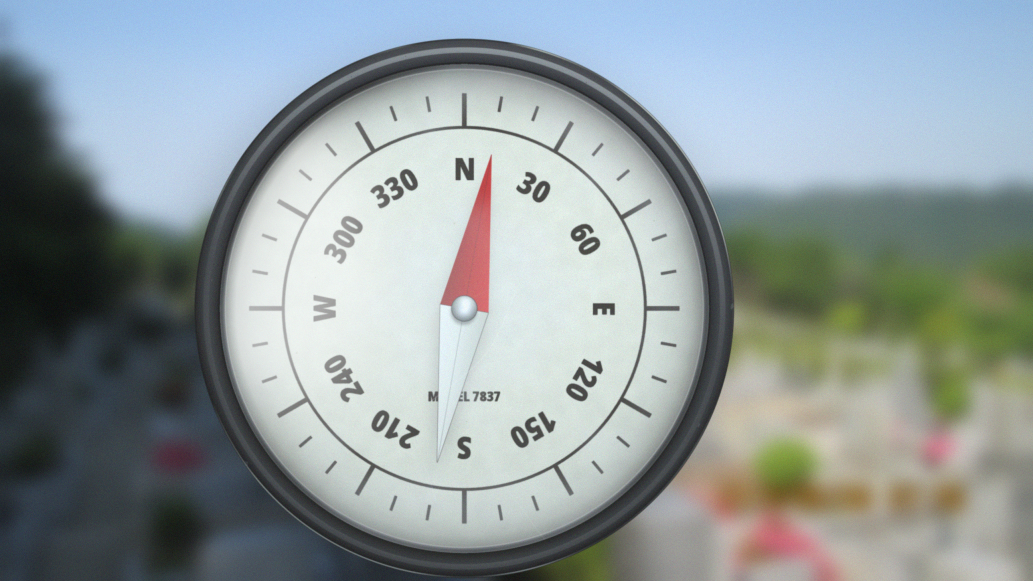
10 °
